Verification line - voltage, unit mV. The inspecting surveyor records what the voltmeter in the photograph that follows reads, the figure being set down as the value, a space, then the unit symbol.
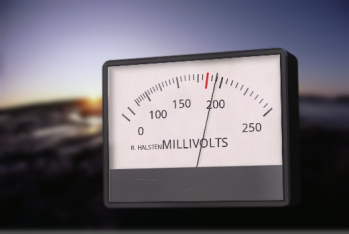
195 mV
